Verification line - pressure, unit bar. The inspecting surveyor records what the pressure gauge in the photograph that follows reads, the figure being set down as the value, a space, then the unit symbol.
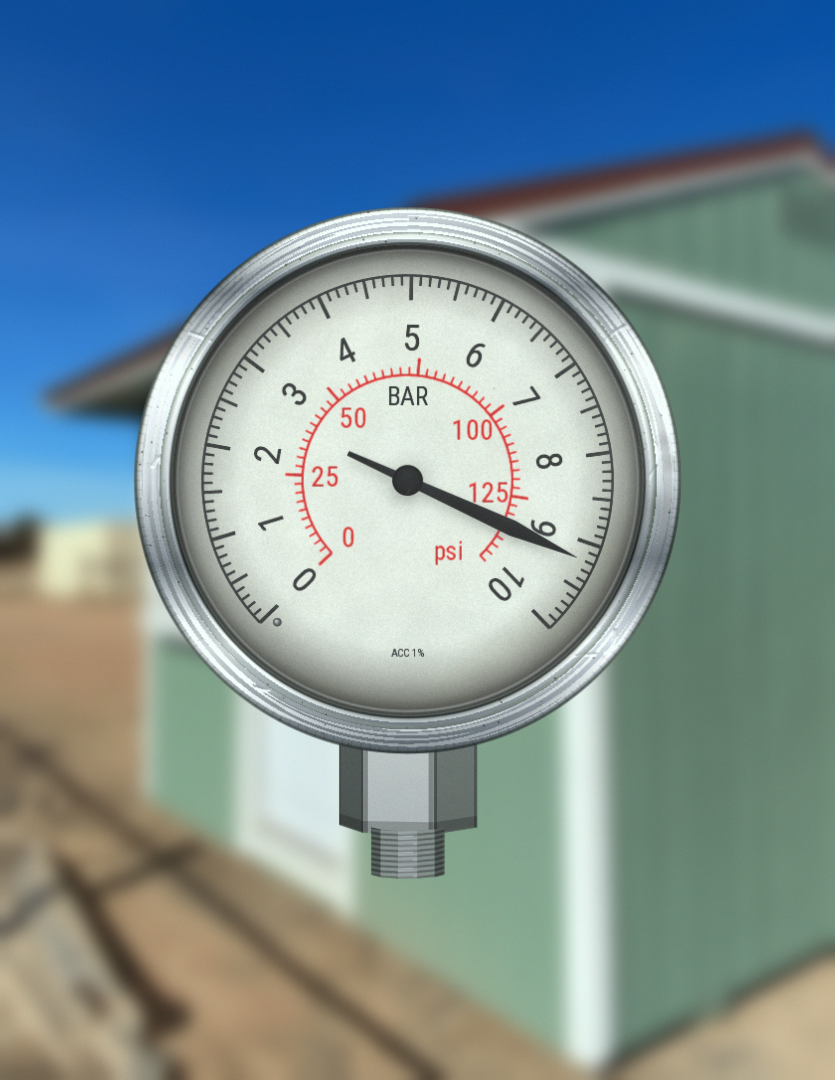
9.2 bar
